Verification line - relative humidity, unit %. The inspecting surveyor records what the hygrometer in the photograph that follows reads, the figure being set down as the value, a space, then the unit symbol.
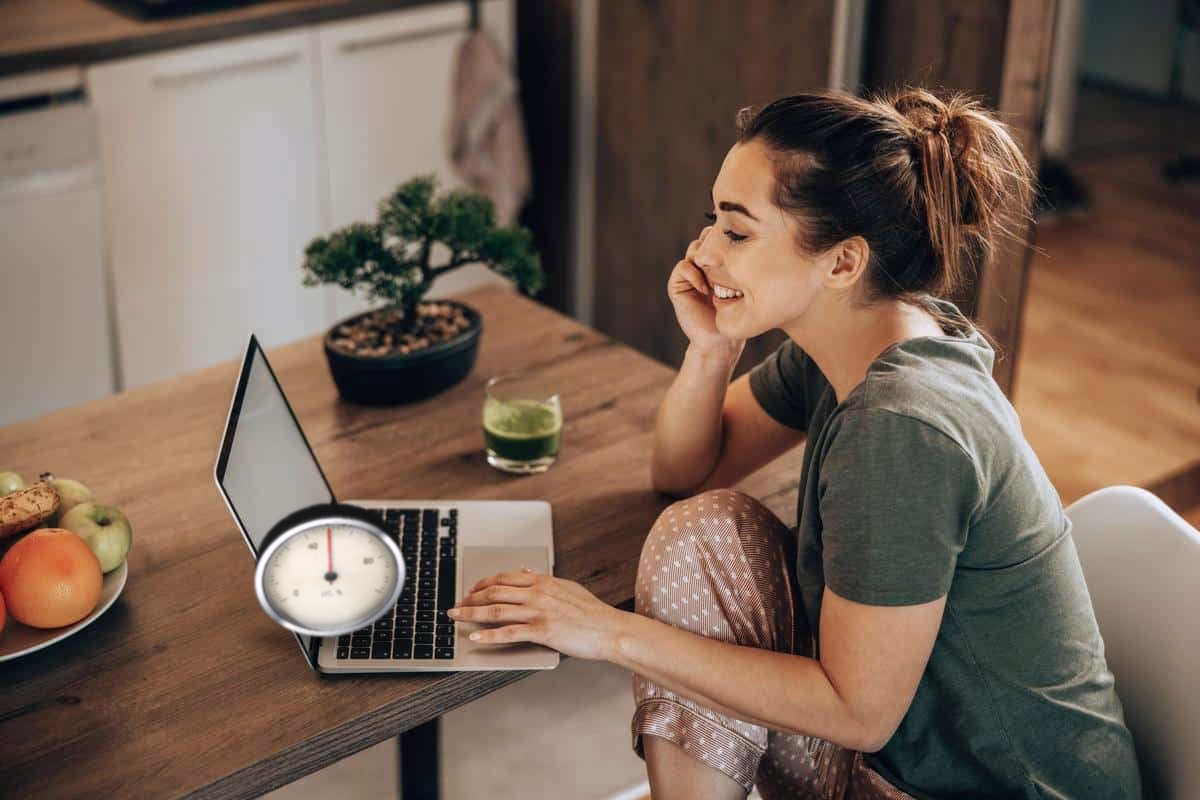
50 %
